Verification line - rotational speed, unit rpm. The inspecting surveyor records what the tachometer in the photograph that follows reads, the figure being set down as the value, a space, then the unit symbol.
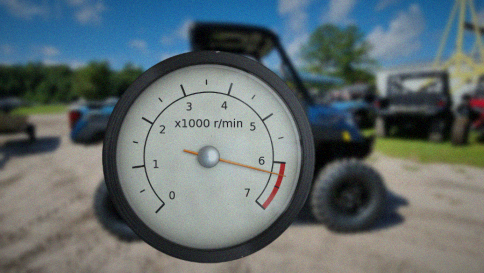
6250 rpm
